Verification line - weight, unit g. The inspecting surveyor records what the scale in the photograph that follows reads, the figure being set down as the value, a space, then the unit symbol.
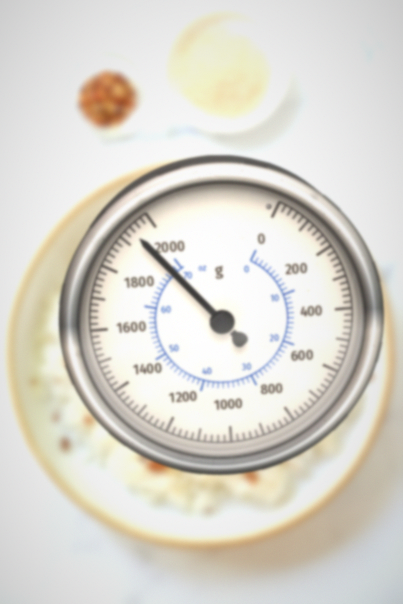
1940 g
